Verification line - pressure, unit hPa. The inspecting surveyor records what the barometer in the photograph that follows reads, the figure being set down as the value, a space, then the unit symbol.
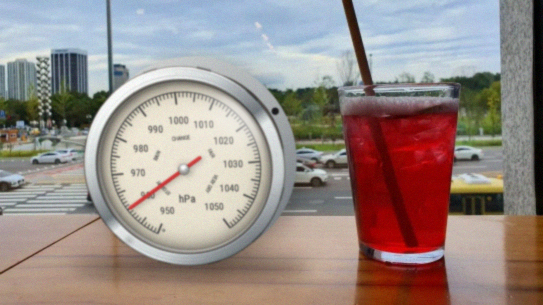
960 hPa
